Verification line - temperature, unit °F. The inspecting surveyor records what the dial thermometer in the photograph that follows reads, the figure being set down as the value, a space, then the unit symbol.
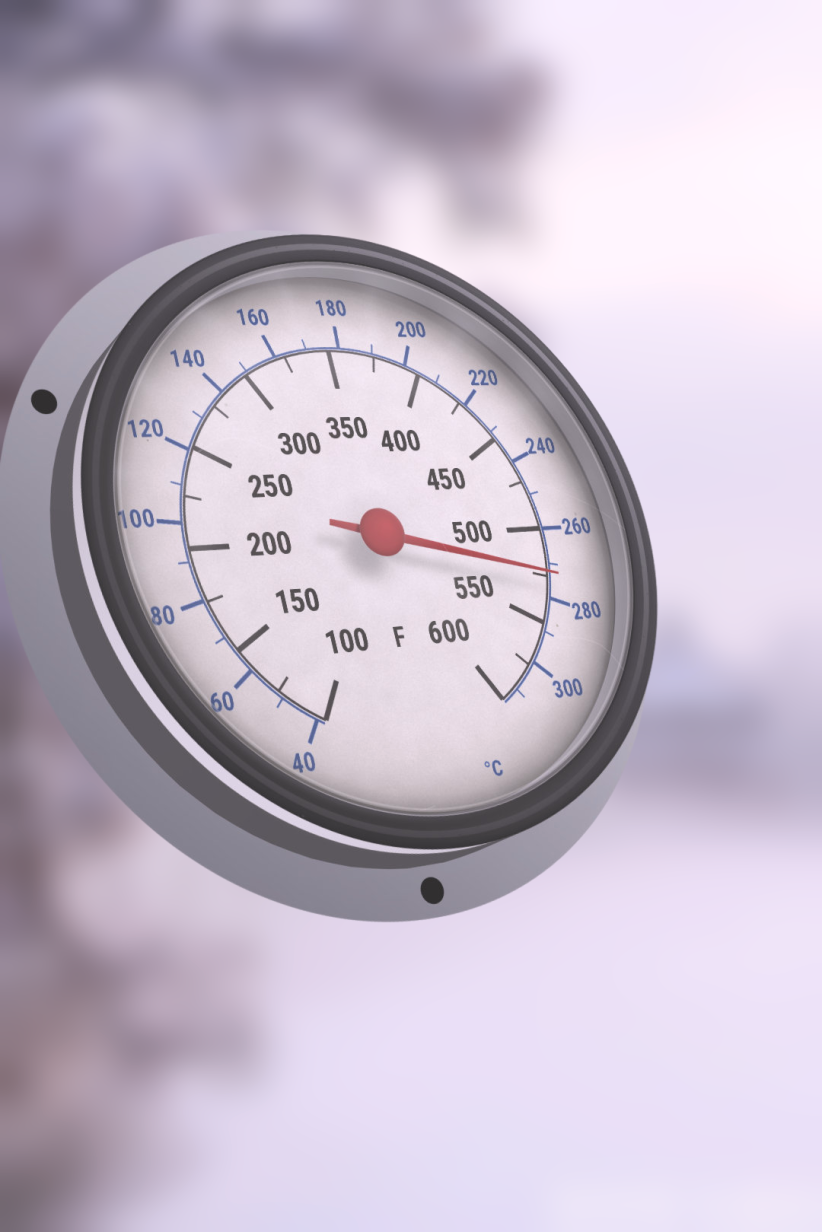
525 °F
